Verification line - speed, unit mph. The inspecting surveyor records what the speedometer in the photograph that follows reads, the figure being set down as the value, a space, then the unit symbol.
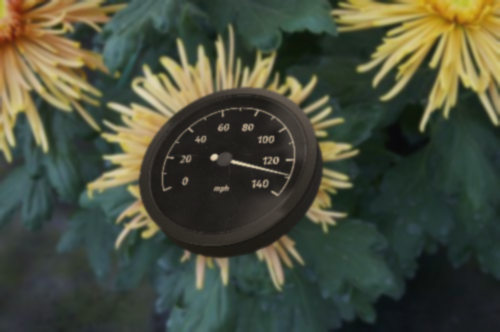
130 mph
